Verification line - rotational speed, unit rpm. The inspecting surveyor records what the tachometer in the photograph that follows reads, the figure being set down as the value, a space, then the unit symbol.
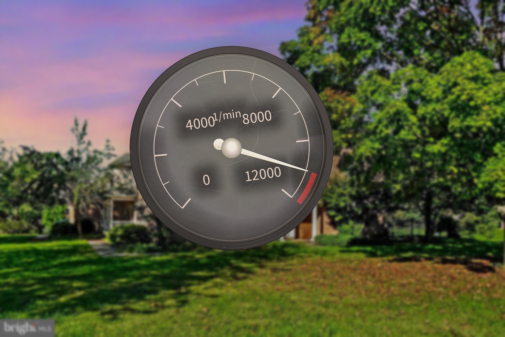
11000 rpm
